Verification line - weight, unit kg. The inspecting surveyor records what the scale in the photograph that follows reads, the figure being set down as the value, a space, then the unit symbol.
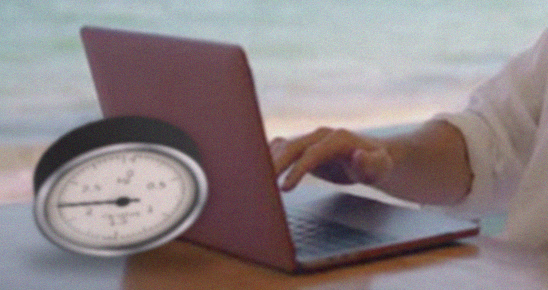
2.25 kg
